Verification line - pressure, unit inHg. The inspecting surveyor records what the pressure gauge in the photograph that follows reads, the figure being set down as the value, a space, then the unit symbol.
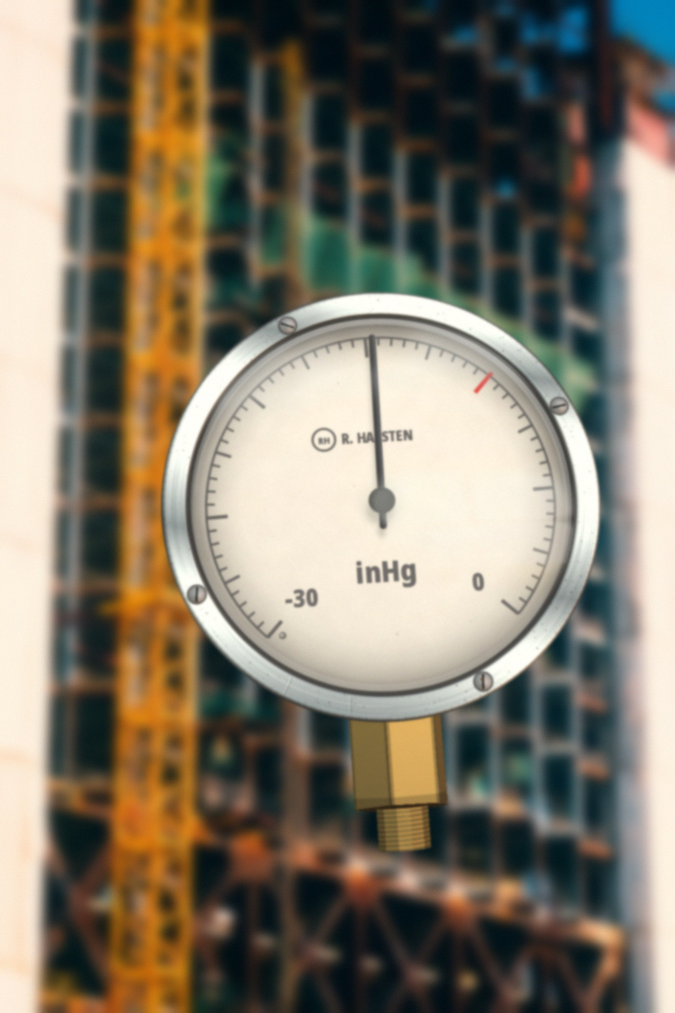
-14.75 inHg
